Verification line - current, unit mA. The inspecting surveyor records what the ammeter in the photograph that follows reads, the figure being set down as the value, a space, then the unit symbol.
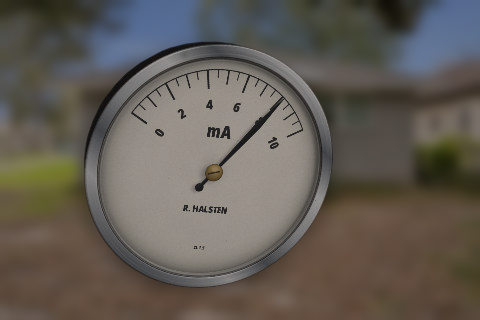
8 mA
